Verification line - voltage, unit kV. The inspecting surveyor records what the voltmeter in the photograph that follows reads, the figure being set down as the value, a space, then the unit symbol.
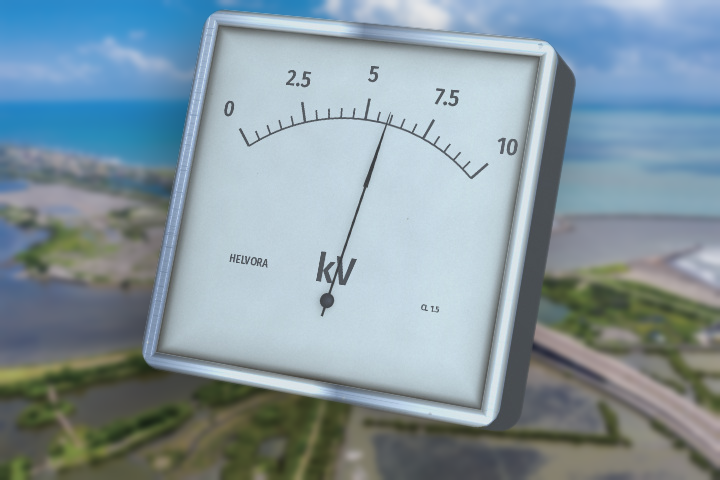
6 kV
